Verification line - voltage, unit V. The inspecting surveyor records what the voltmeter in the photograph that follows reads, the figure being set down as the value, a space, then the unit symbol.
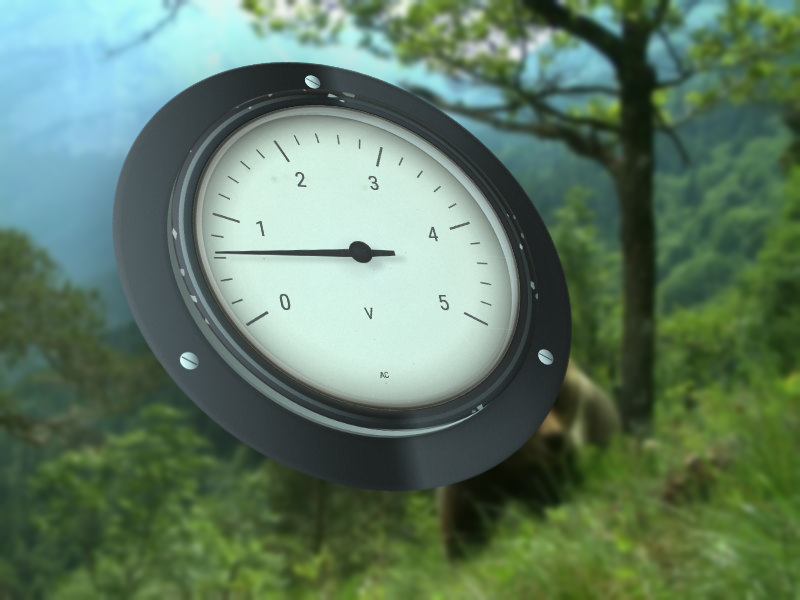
0.6 V
